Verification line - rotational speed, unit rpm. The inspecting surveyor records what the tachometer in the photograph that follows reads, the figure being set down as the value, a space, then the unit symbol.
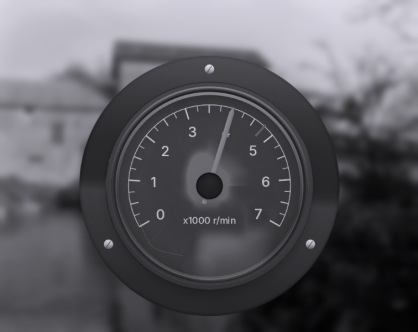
4000 rpm
